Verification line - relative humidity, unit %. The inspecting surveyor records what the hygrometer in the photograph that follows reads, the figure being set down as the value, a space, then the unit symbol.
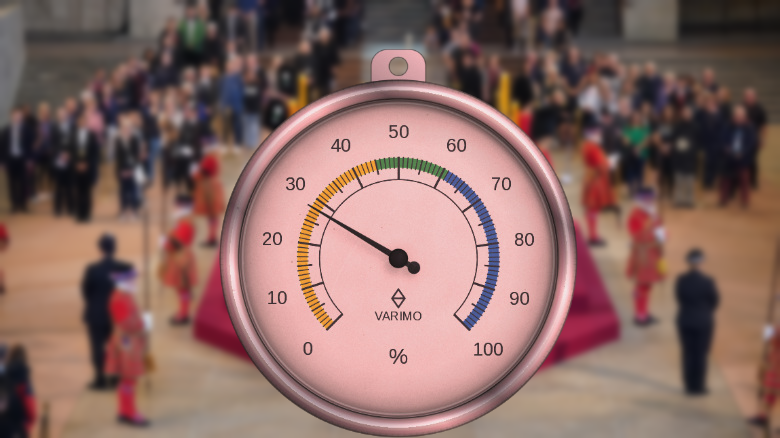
28 %
